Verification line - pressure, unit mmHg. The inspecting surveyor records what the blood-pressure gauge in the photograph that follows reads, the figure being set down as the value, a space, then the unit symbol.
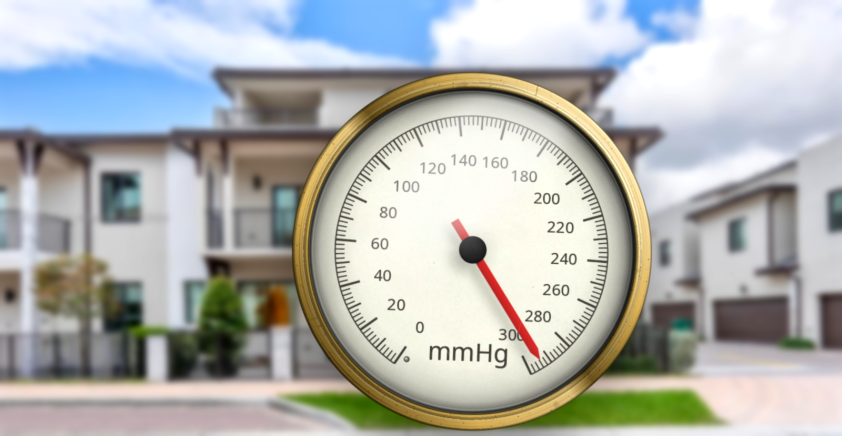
294 mmHg
